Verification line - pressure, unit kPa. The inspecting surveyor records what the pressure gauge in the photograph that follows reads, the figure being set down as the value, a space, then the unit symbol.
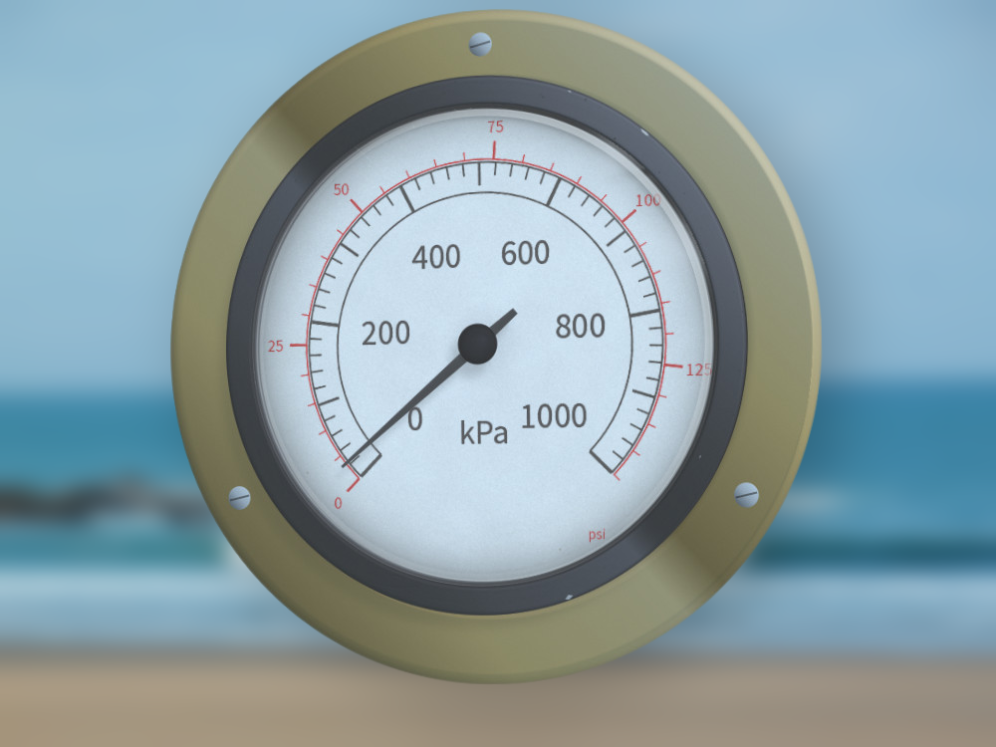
20 kPa
